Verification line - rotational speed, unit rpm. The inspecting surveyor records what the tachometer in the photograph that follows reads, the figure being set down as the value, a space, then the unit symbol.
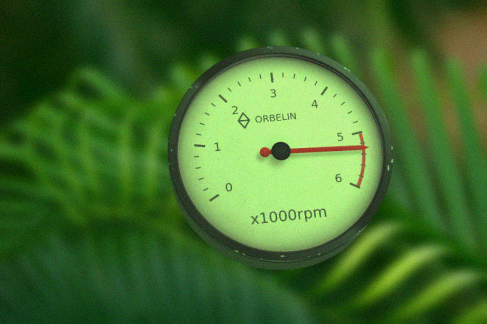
5300 rpm
